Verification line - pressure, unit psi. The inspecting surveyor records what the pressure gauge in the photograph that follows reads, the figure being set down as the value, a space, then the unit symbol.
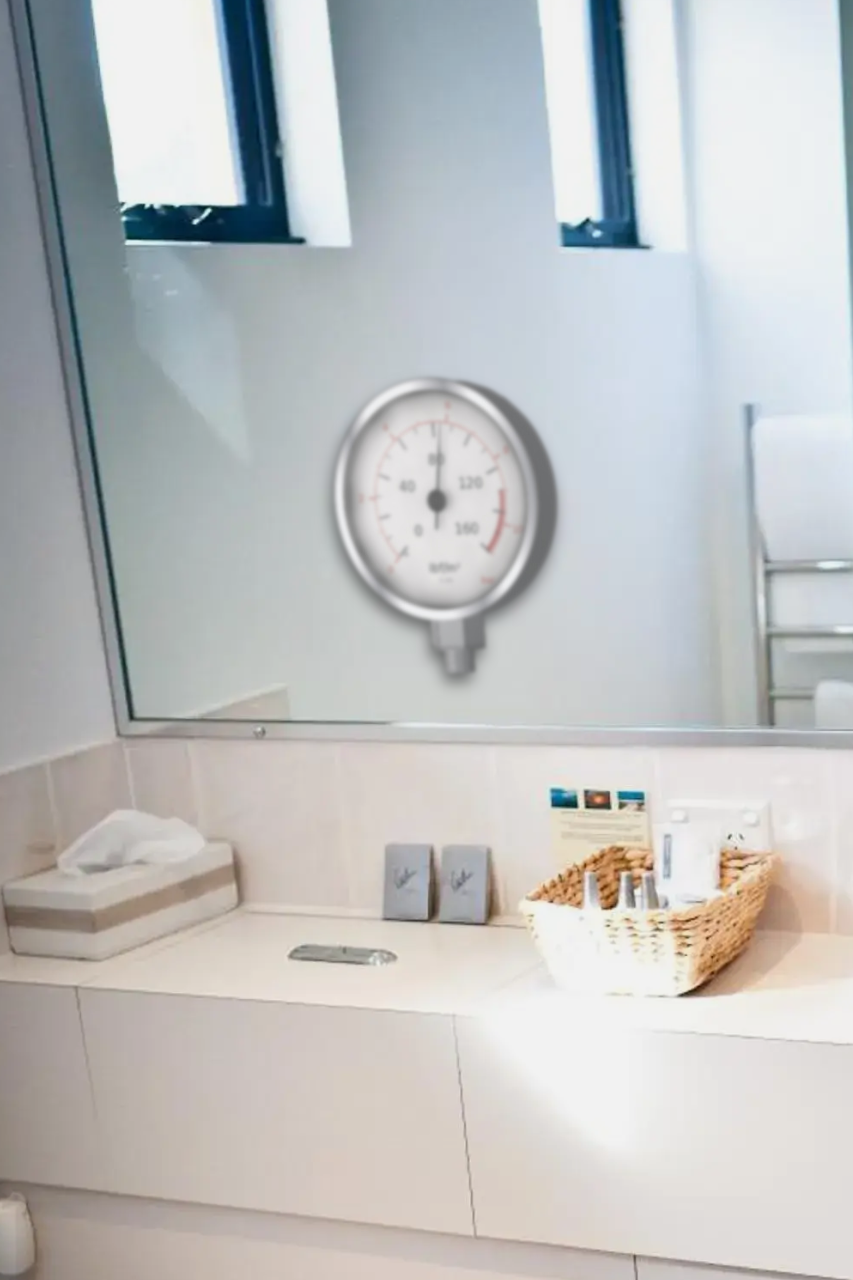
85 psi
